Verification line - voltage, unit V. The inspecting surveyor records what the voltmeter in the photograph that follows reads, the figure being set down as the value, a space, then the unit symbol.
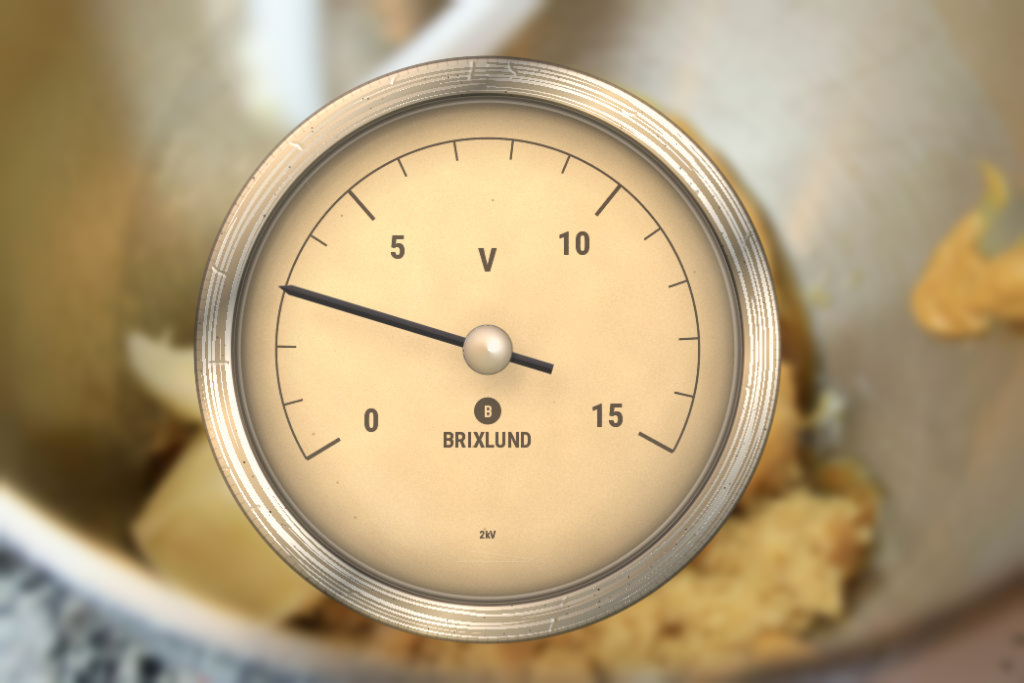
3 V
